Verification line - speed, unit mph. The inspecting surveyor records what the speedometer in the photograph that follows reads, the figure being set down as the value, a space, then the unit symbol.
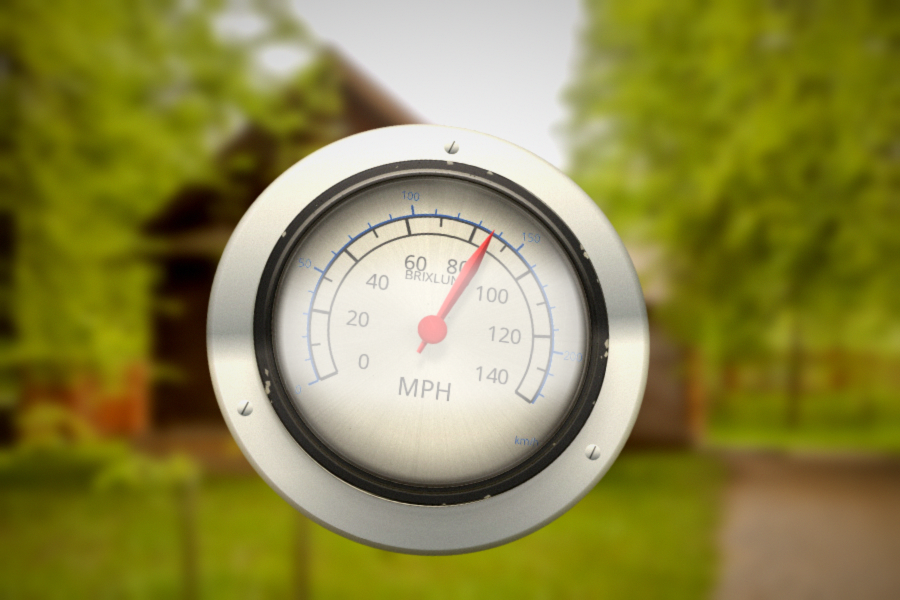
85 mph
